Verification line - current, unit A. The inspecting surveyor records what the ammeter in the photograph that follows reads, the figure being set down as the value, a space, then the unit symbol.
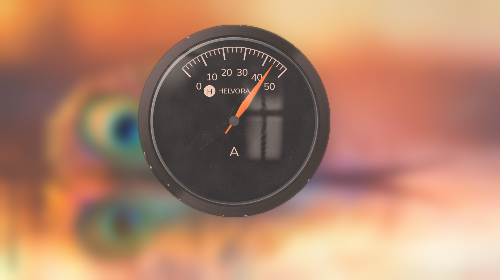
44 A
